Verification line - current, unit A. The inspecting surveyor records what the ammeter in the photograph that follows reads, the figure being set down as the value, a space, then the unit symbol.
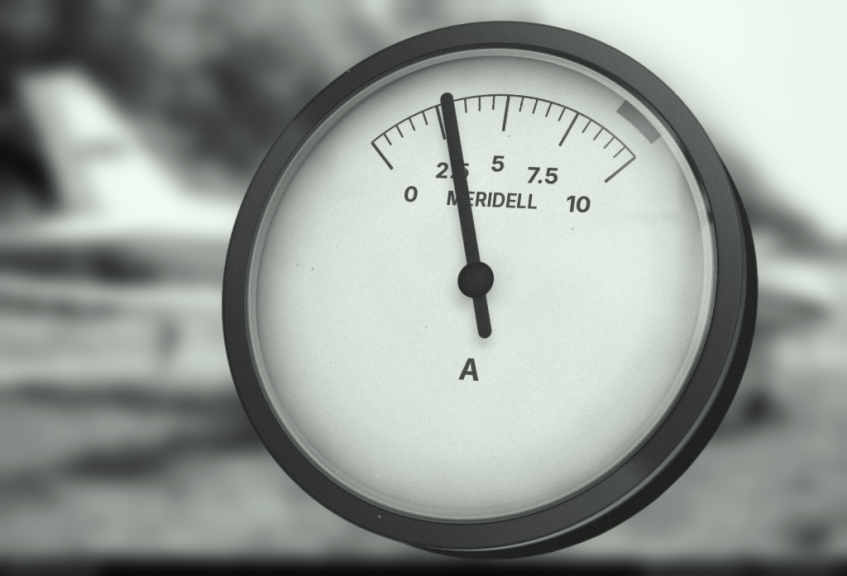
3 A
